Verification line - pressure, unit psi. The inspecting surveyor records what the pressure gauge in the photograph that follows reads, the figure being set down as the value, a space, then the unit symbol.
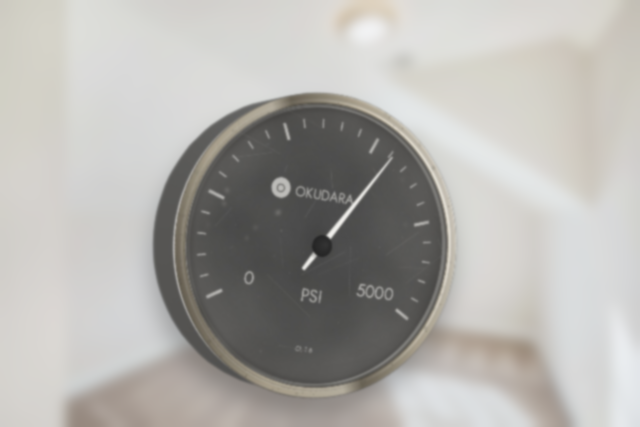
3200 psi
